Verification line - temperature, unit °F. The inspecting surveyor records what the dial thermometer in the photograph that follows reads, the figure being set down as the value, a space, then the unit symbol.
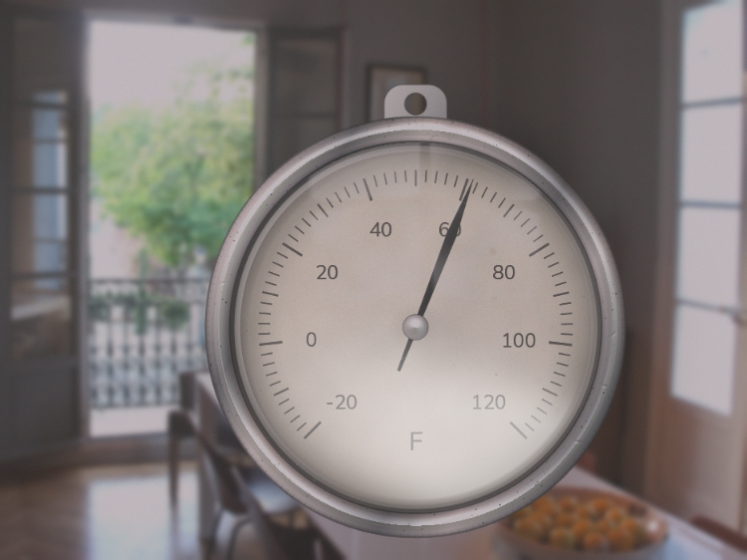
61 °F
